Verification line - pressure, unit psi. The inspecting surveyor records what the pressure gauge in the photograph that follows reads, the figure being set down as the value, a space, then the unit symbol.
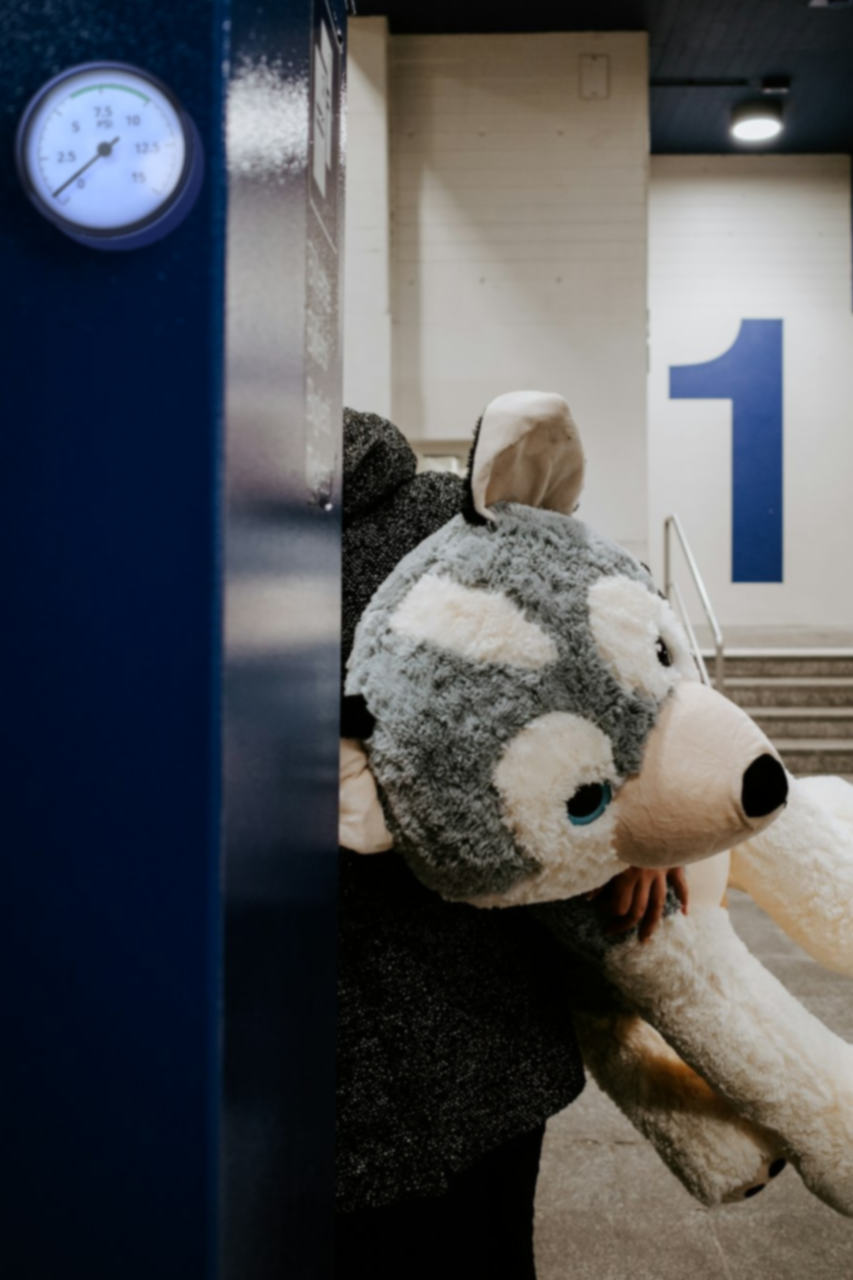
0.5 psi
